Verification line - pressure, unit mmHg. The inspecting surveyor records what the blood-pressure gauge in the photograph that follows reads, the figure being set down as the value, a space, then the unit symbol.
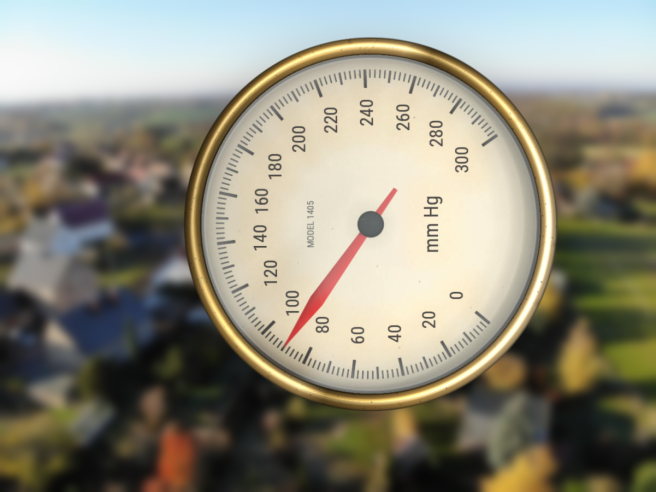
90 mmHg
